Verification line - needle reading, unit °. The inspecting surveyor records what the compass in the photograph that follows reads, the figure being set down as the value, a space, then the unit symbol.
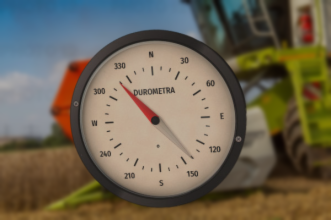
320 °
